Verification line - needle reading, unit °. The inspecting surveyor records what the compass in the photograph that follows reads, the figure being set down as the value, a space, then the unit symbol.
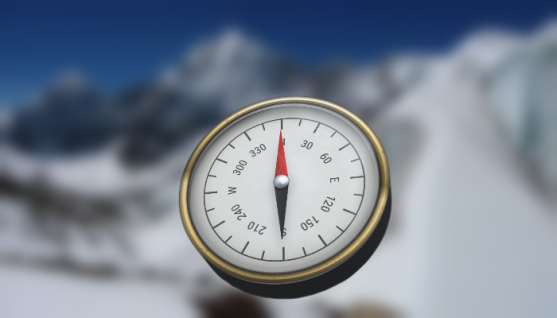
0 °
